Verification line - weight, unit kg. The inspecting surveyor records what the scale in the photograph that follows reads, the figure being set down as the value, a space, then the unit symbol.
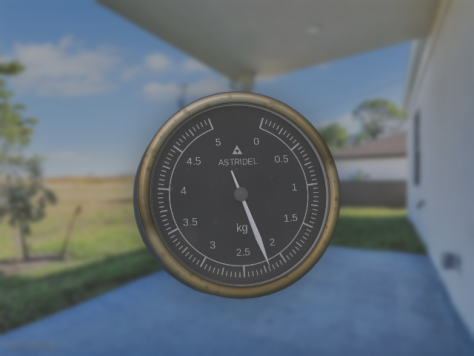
2.2 kg
